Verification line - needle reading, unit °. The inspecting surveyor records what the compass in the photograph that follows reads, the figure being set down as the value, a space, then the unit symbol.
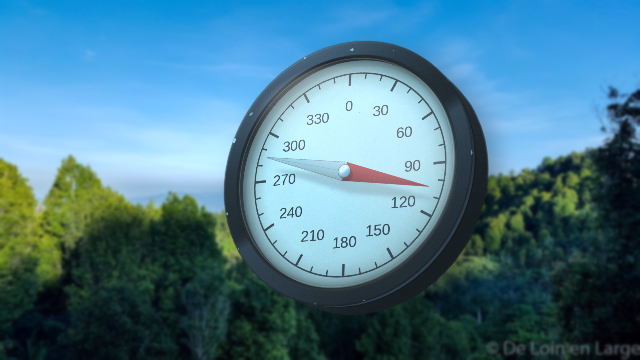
105 °
